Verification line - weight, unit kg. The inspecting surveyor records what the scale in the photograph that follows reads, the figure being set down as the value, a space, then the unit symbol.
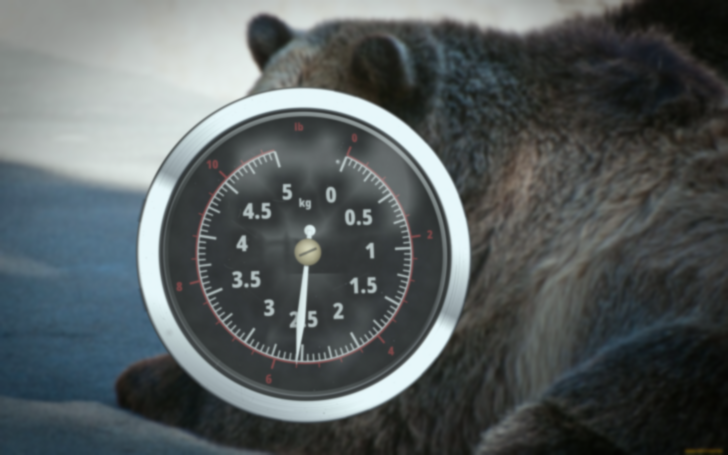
2.55 kg
